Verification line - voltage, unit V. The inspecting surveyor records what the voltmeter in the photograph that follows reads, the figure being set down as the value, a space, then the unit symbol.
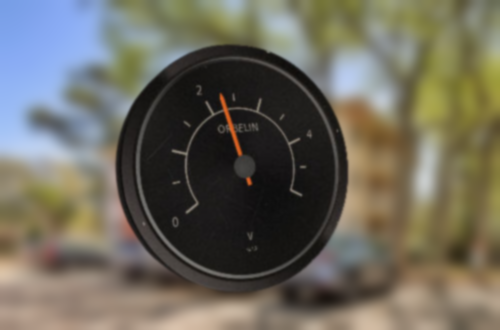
2.25 V
